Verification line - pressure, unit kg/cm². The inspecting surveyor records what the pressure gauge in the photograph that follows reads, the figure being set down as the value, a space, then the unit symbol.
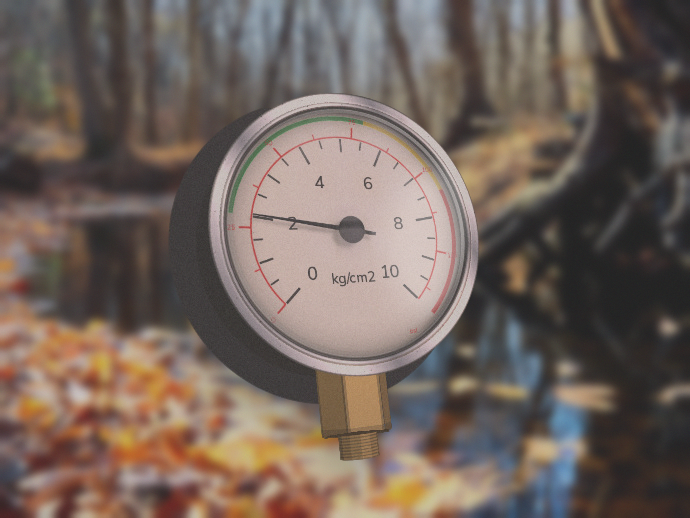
2 kg/cm²
